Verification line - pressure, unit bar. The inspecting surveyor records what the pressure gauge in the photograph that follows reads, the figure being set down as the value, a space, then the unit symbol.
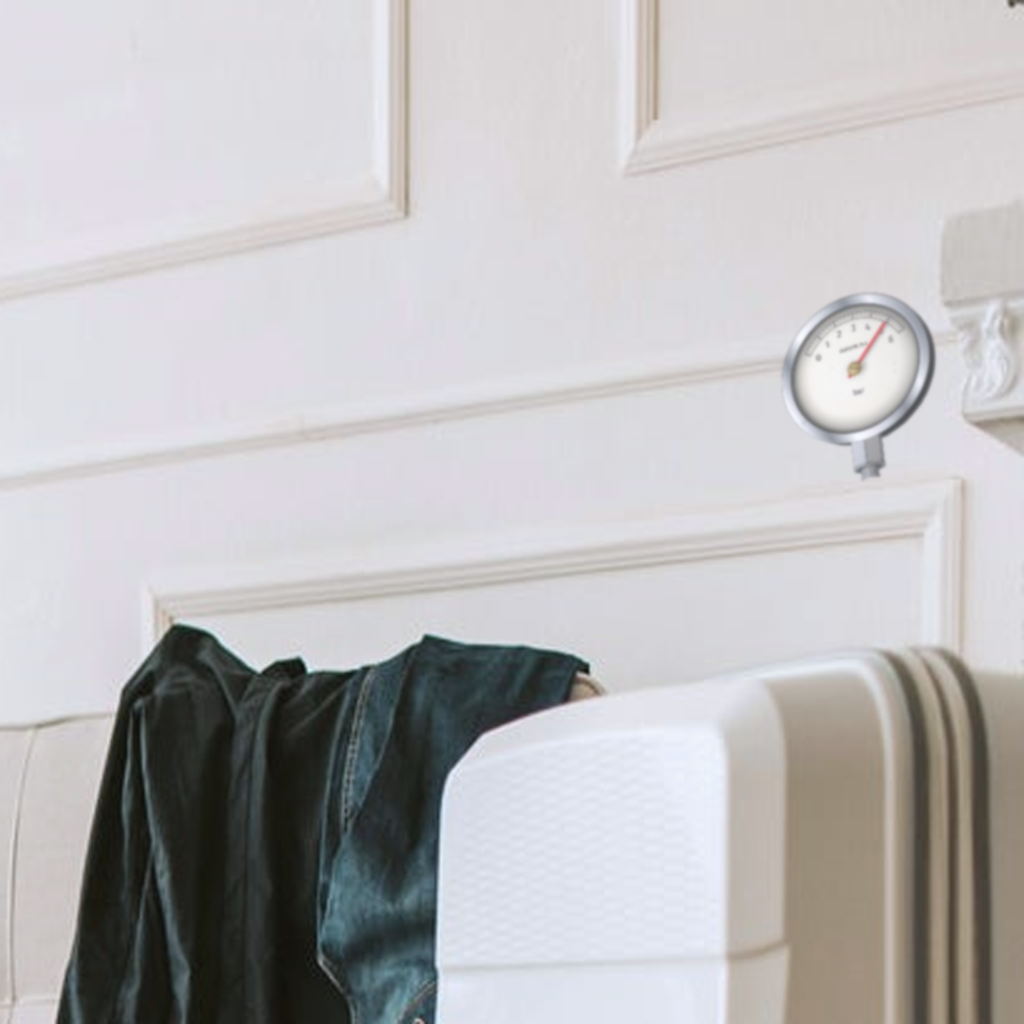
5 bar
